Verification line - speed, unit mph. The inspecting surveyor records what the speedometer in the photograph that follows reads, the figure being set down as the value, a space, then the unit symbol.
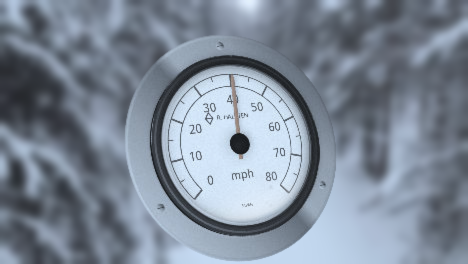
40 mph
